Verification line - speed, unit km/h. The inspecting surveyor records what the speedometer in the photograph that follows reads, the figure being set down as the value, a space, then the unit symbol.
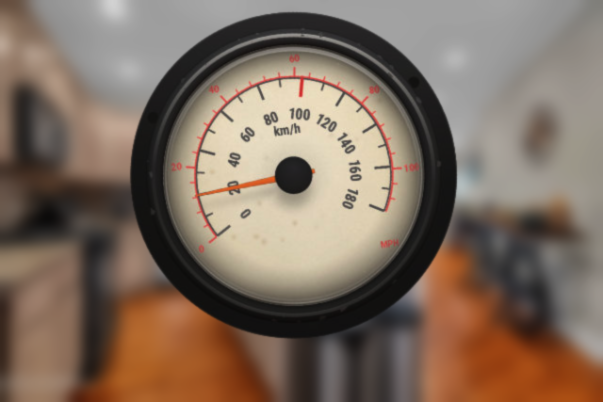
20 km/h
